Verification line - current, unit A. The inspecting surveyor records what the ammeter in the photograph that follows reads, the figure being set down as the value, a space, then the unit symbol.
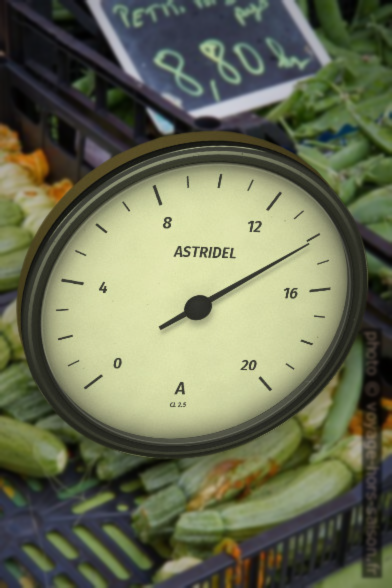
14 A
